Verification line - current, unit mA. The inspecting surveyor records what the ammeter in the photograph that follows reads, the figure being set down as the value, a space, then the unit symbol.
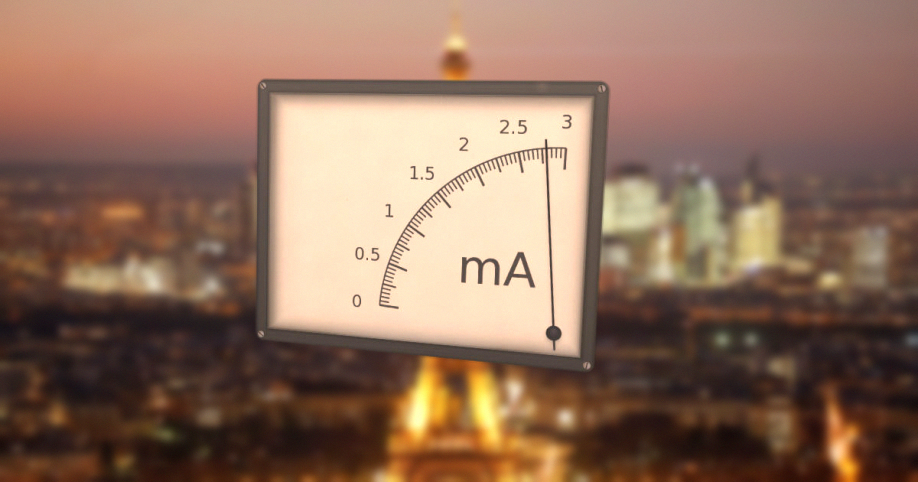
2.8 mA
